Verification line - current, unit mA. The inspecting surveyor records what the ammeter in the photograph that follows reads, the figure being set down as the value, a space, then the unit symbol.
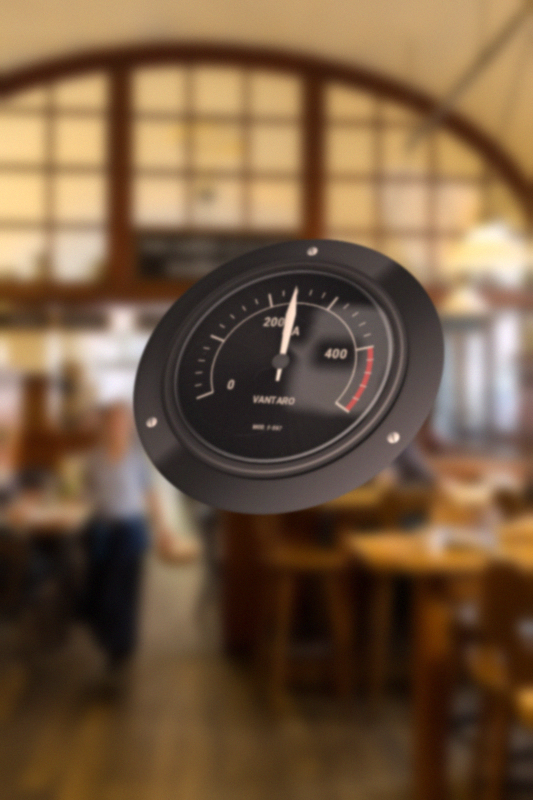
240 mA
